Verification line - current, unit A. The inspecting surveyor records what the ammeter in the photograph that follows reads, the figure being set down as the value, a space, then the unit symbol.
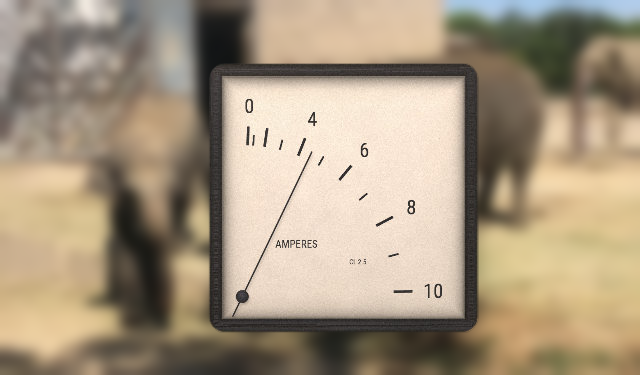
4.5 A
